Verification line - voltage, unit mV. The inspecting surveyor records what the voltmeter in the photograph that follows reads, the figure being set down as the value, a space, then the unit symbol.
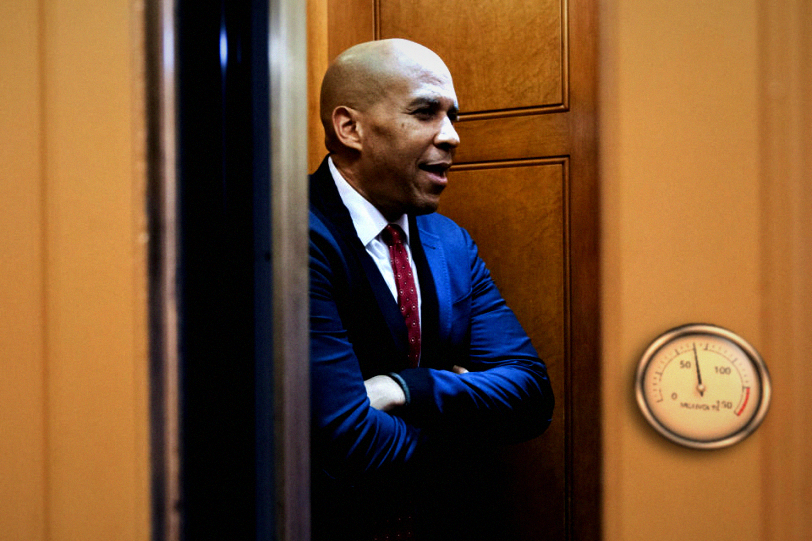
65 mV
